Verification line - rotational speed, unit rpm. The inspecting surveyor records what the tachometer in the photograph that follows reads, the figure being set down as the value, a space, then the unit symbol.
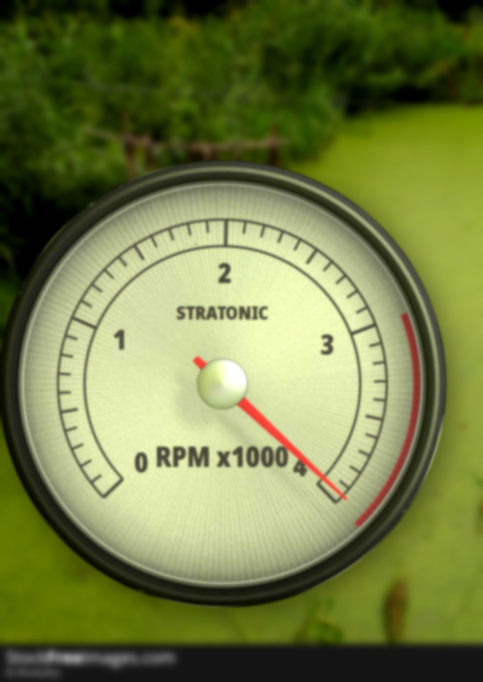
3950 rpm
